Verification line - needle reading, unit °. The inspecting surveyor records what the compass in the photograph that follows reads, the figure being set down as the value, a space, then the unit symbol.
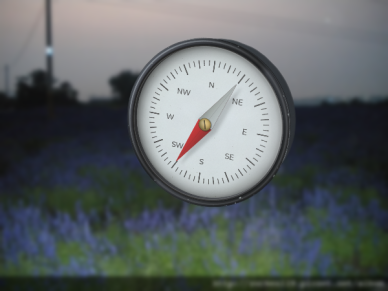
210 °
